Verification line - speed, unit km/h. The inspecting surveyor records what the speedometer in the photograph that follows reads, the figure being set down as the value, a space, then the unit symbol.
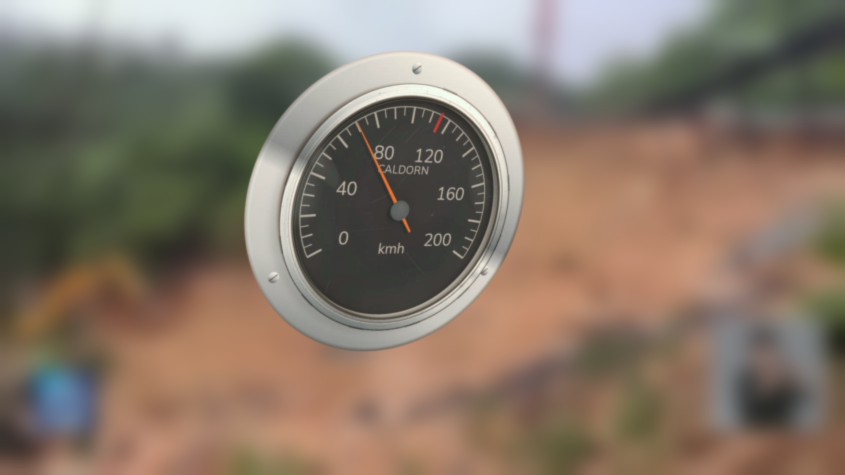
70 km/h
